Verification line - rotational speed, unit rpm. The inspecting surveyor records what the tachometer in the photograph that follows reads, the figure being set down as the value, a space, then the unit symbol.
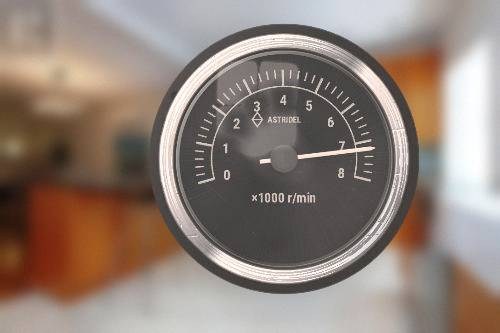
7200 rpm
